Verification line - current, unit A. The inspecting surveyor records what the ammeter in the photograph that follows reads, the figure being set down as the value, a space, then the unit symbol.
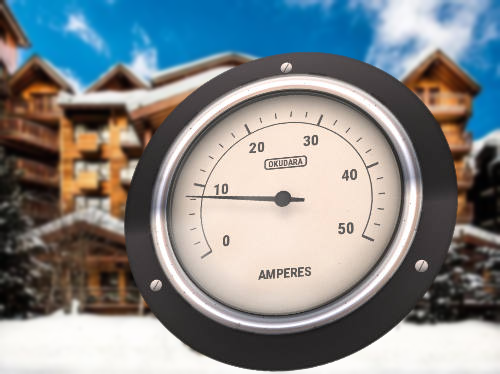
8 A
